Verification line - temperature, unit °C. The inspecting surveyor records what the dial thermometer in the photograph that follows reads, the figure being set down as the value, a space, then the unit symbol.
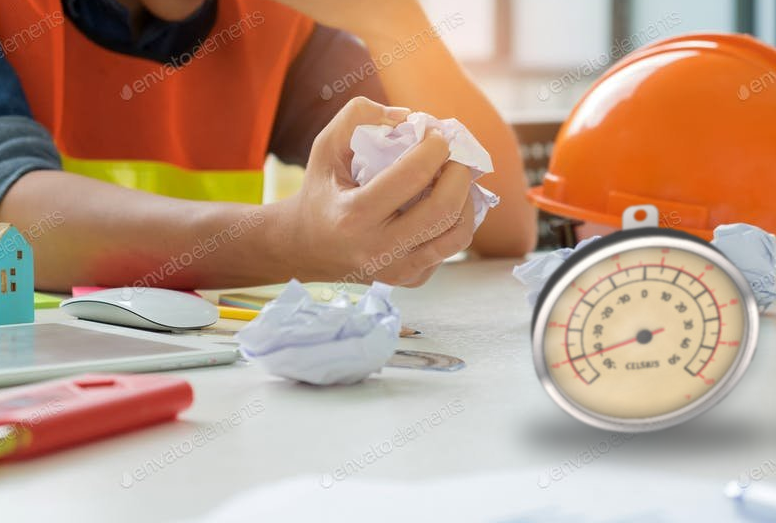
-40 °C
